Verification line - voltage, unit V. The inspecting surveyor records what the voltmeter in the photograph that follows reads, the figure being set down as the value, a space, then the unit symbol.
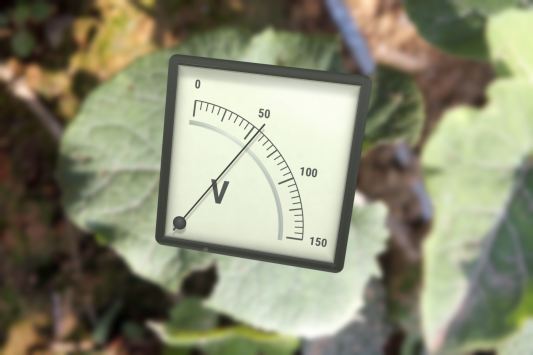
55 V
